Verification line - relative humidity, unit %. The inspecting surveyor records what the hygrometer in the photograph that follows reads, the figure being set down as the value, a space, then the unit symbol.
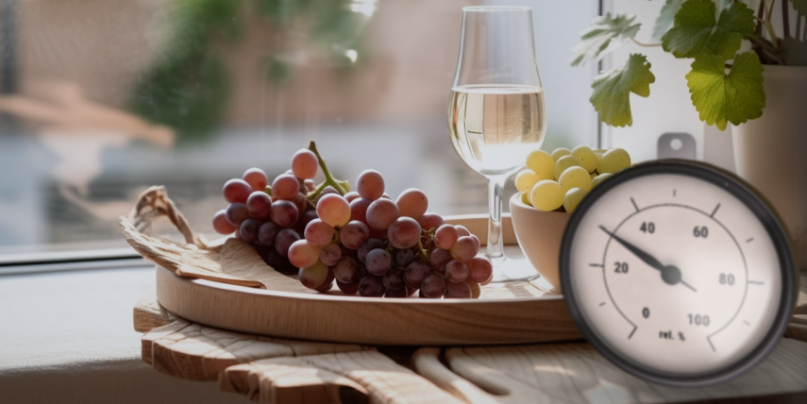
30 %
